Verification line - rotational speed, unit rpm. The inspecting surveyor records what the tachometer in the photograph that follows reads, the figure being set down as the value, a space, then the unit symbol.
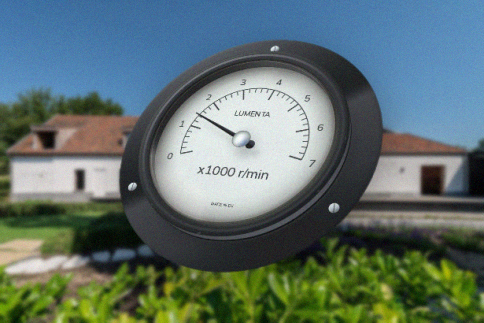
1400 rpm
